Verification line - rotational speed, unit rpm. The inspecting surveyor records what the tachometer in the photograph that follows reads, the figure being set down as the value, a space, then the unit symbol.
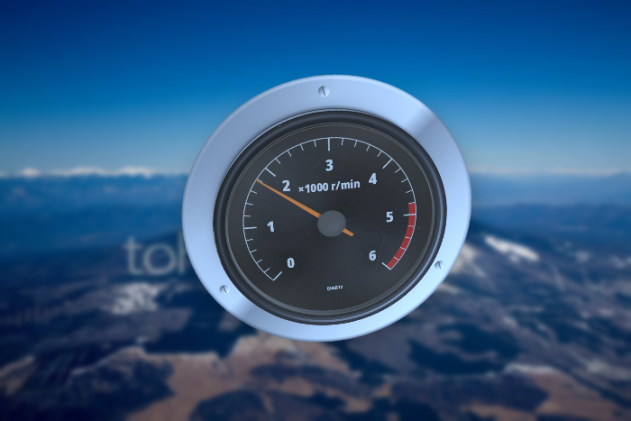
1800 rpm
